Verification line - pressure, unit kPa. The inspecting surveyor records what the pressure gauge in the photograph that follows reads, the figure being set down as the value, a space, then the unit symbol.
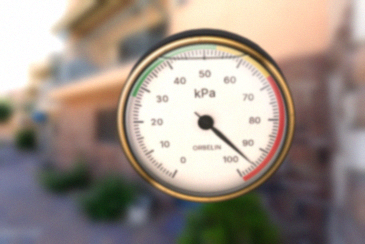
95 kPa
